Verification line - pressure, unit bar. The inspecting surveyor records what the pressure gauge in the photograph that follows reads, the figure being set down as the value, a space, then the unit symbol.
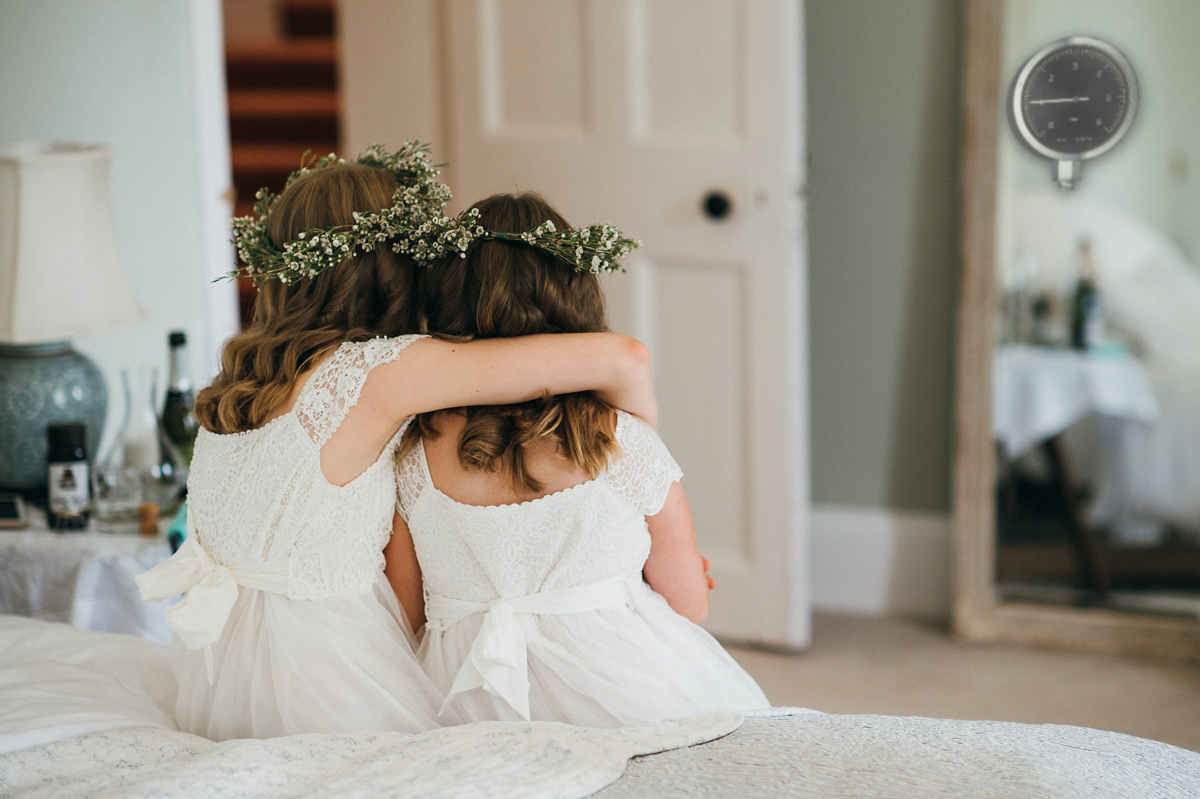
1 bar
